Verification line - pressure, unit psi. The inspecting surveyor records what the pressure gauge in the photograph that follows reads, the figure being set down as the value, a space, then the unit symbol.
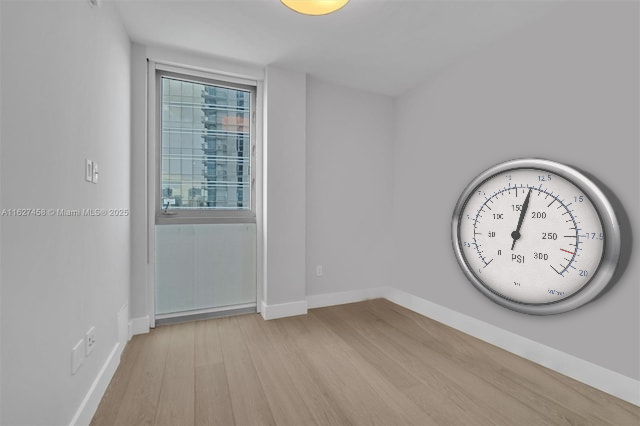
170 psi
